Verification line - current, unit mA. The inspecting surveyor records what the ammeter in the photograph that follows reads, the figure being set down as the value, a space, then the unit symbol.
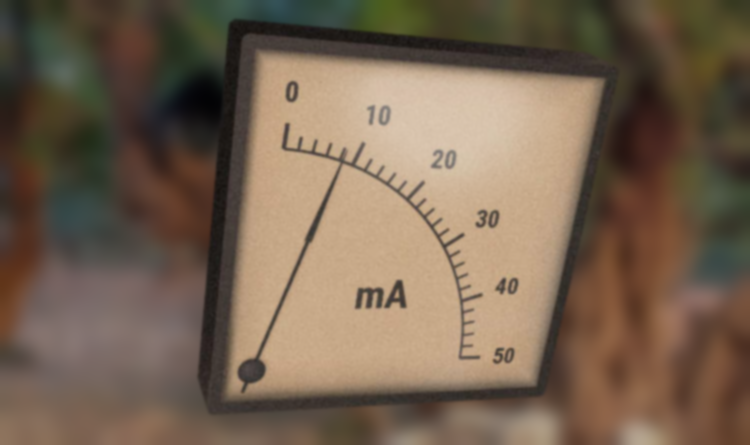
8 mA
